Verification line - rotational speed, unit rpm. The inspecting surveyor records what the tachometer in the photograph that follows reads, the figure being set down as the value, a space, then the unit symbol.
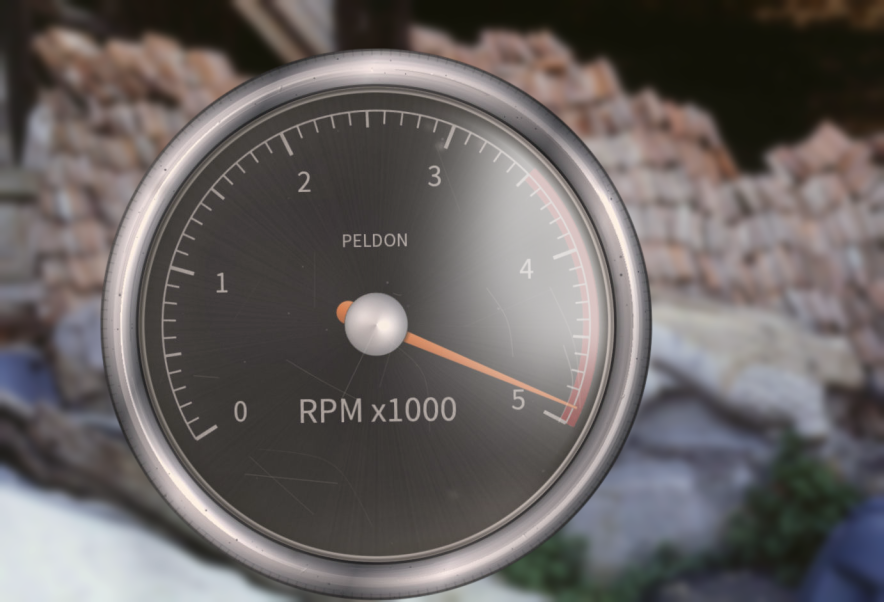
4900 rpm
